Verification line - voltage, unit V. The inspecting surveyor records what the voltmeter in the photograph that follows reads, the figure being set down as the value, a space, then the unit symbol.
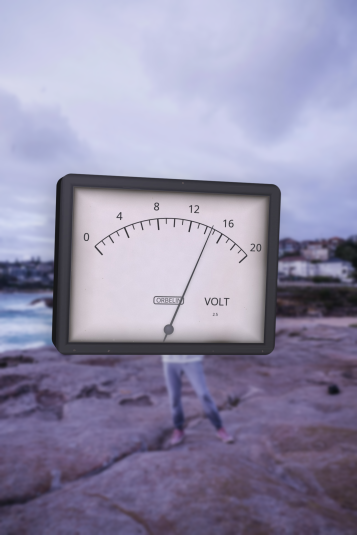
14.5 V
